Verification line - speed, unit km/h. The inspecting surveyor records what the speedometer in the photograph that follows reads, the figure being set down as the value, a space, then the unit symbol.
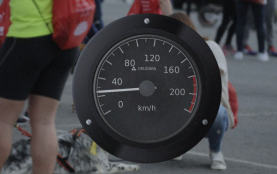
25 km/h
